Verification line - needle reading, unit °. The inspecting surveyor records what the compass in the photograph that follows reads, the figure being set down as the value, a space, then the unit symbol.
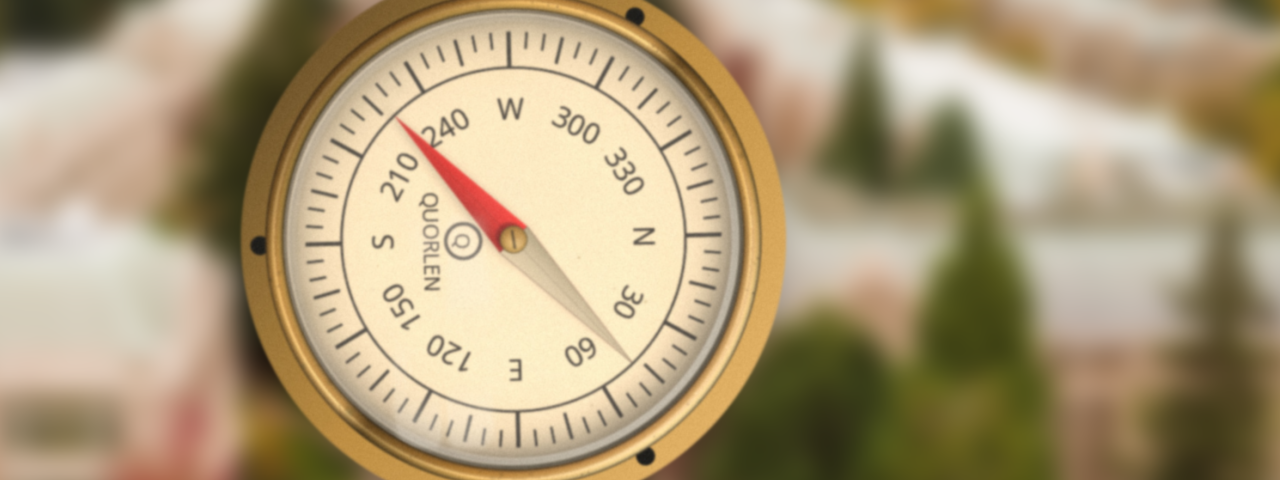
227.5 °
